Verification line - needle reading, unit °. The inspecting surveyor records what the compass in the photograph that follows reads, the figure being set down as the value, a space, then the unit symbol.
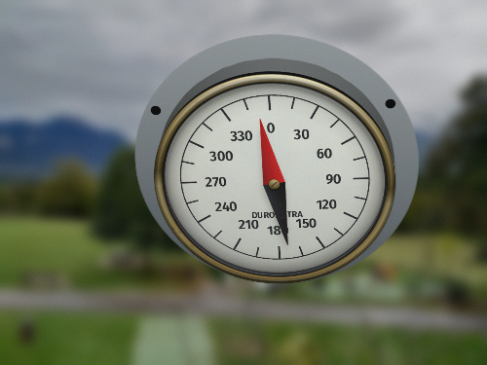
352.5 °
